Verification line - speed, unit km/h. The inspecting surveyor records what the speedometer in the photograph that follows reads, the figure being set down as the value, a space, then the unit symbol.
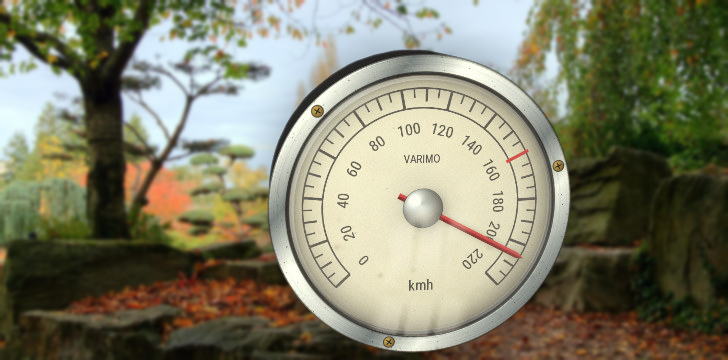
205 km/h
